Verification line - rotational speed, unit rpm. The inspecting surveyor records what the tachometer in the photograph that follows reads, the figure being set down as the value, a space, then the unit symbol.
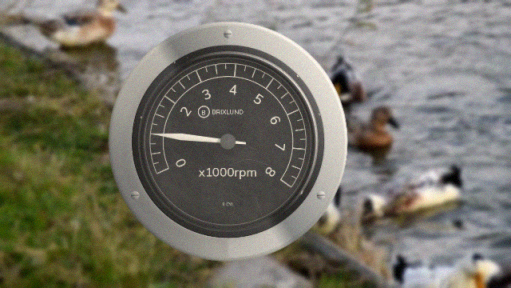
1000 rpm
